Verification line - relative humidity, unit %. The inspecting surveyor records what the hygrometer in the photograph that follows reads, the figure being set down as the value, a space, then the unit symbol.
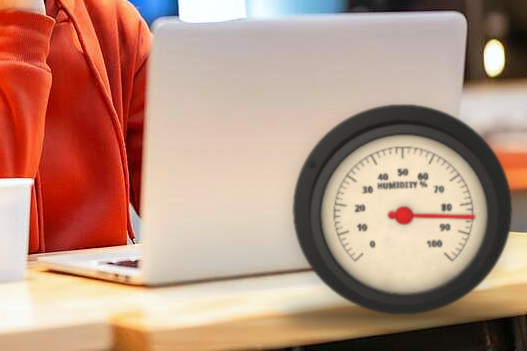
84 %
